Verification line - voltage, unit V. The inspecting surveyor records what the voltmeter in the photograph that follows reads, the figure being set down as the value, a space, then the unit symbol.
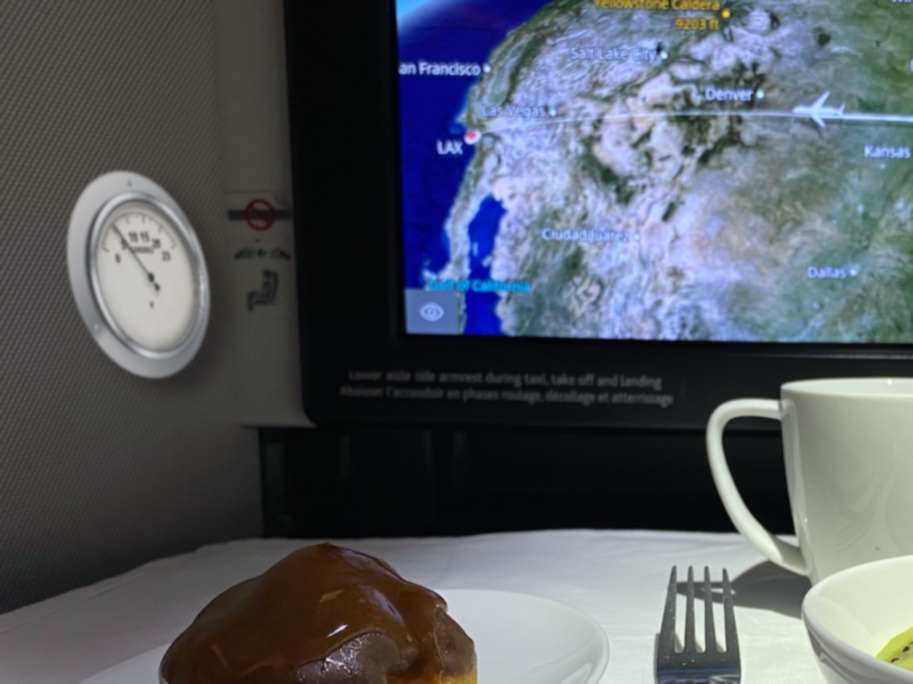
5 V
